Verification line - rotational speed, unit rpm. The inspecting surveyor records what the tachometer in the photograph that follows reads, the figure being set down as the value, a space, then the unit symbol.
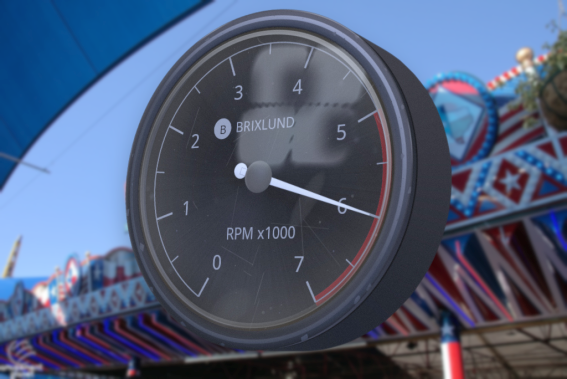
6000 rpm
